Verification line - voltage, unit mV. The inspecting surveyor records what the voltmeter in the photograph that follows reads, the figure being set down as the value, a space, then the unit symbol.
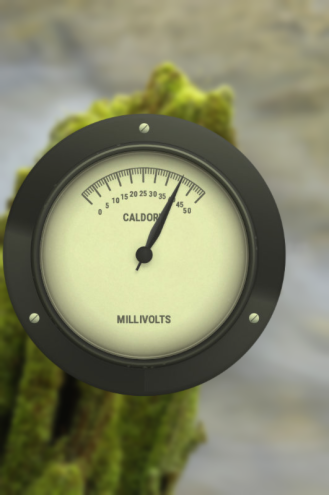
40 mV
